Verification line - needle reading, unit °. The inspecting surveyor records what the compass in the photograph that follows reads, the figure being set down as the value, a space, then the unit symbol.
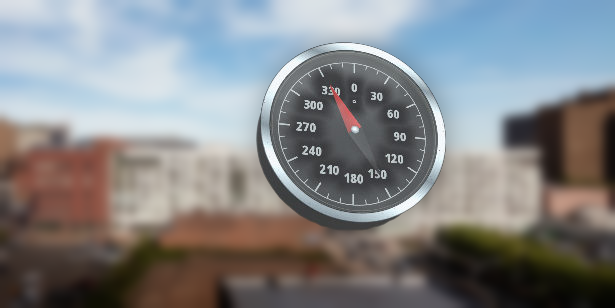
330 °
